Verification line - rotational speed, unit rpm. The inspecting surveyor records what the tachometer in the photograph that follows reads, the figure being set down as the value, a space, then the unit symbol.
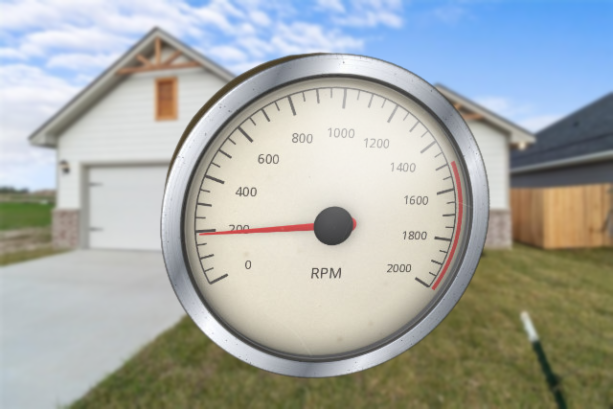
200 rpm
